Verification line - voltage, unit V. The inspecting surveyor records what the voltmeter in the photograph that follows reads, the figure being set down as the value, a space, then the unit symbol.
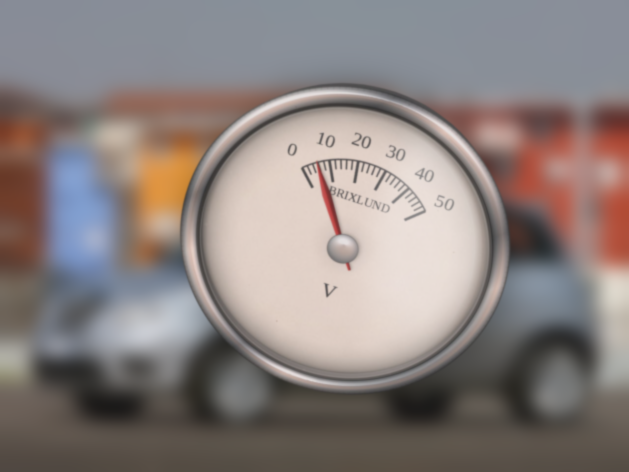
6 V
